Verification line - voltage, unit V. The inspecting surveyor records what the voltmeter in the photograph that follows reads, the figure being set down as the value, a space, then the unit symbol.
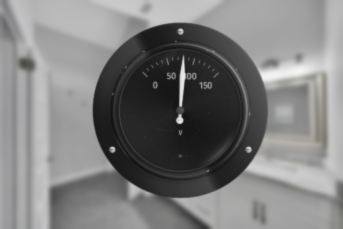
80 V
